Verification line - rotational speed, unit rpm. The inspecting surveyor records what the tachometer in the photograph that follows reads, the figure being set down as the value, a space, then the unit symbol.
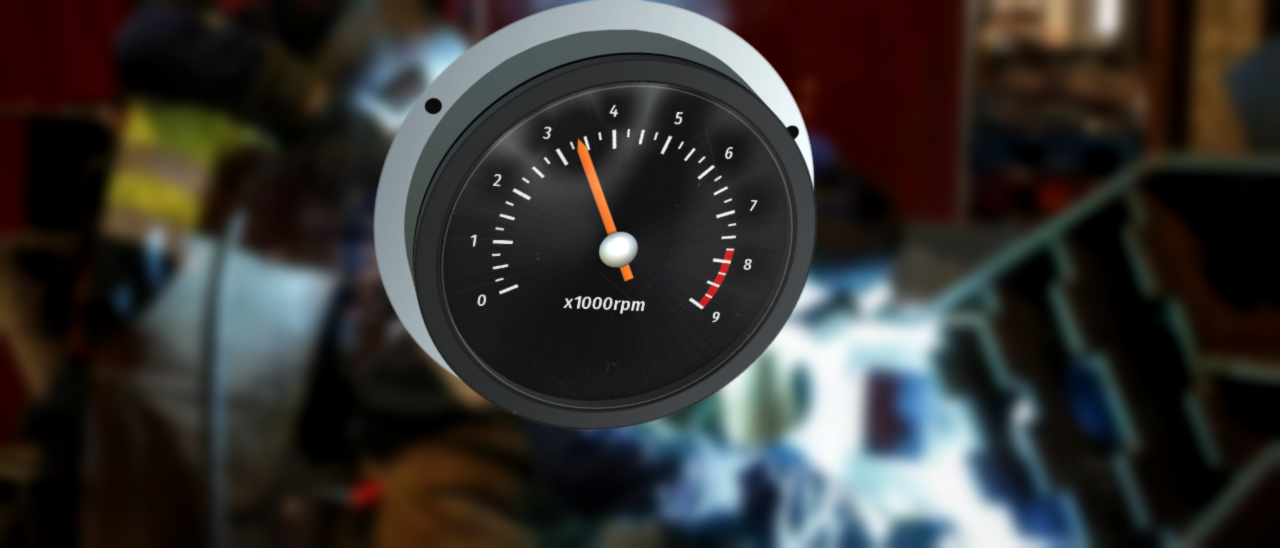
3375 rpm
